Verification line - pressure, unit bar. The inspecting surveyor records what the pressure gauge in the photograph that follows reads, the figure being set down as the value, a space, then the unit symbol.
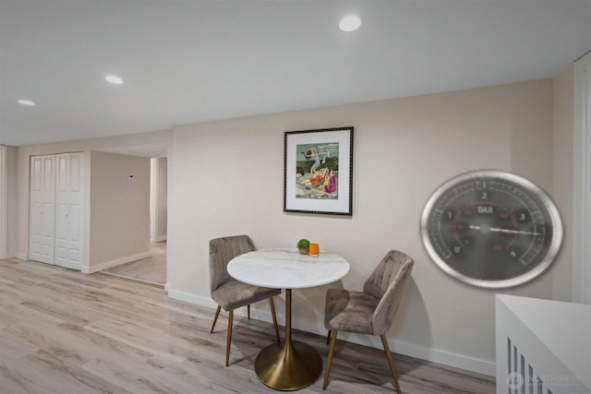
3.4 bar
